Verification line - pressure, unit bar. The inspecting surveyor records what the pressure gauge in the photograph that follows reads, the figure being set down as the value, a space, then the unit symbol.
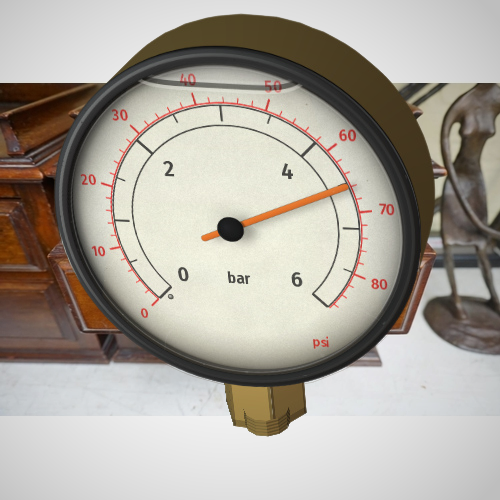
4.5 bar
